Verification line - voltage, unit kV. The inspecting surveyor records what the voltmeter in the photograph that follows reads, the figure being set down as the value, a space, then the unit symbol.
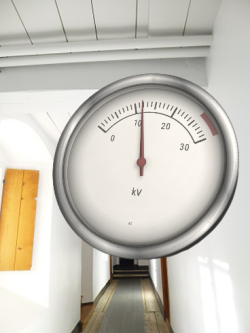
12 kV
